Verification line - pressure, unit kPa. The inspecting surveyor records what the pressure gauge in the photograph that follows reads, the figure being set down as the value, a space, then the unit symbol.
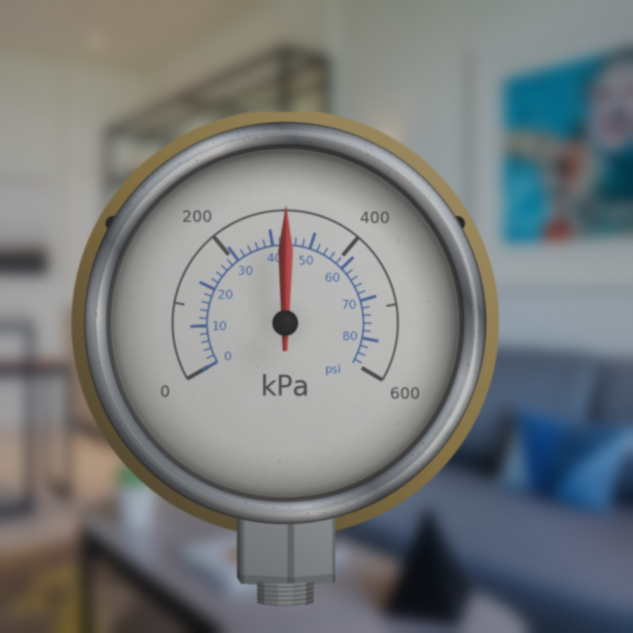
300 kPa
